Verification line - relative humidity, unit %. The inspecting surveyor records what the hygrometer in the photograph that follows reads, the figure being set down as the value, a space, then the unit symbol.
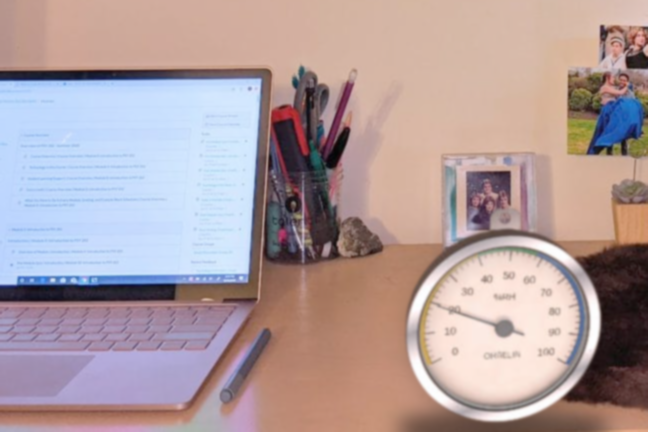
20 %
